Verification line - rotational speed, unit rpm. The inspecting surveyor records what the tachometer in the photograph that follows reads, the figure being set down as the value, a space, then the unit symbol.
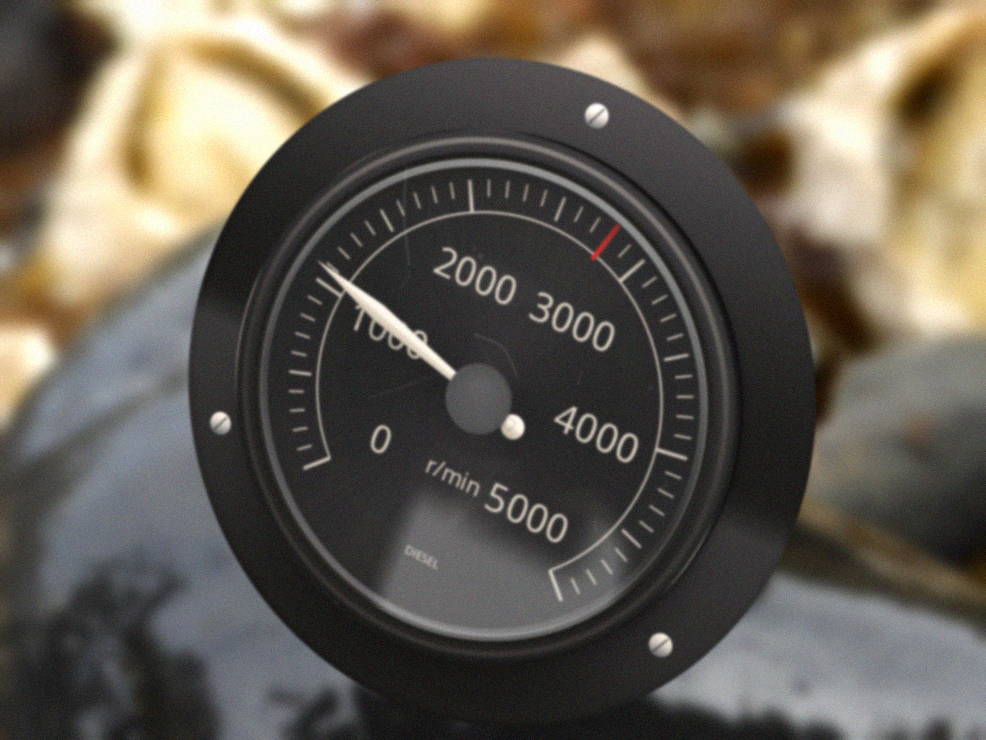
1100 rpm
